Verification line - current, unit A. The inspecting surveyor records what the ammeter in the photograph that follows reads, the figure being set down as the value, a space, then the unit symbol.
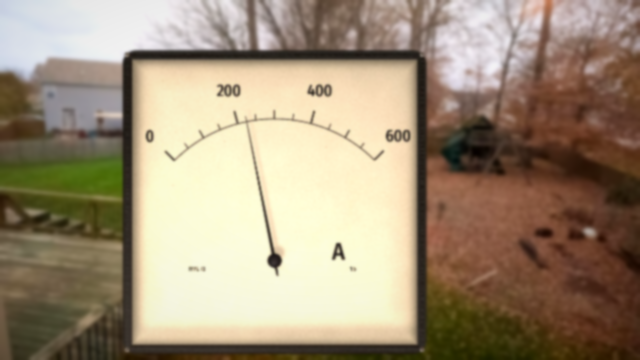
225 A
